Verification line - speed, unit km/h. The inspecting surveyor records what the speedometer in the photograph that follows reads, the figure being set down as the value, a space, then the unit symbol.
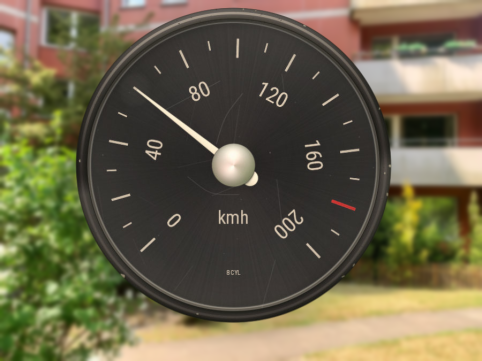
60 km/h
